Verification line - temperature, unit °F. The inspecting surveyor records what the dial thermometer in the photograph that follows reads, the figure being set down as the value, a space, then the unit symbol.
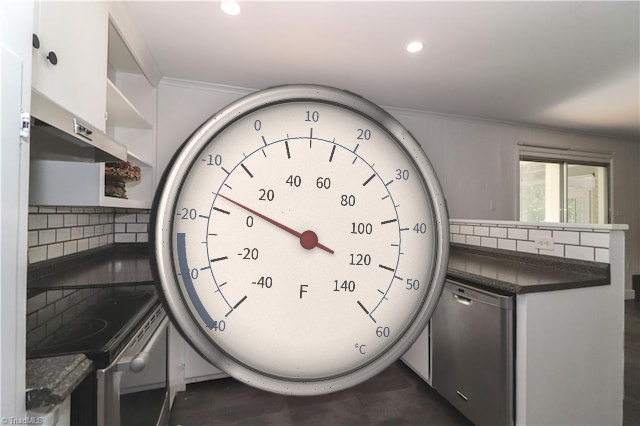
5 °F
